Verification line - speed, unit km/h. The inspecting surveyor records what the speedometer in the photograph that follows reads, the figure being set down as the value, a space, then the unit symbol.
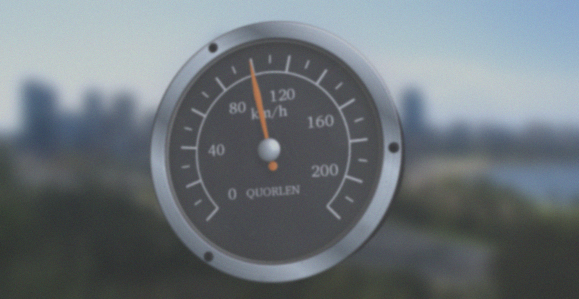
100 km/h
